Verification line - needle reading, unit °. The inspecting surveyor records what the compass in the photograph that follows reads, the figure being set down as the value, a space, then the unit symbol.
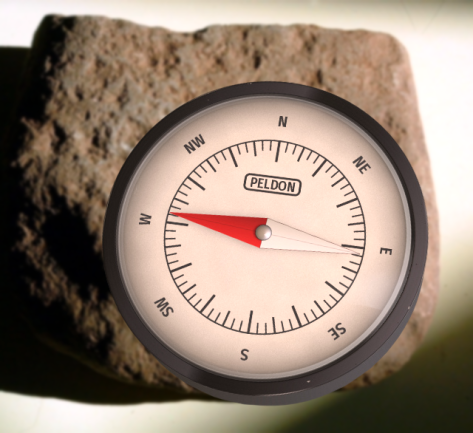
275 °
